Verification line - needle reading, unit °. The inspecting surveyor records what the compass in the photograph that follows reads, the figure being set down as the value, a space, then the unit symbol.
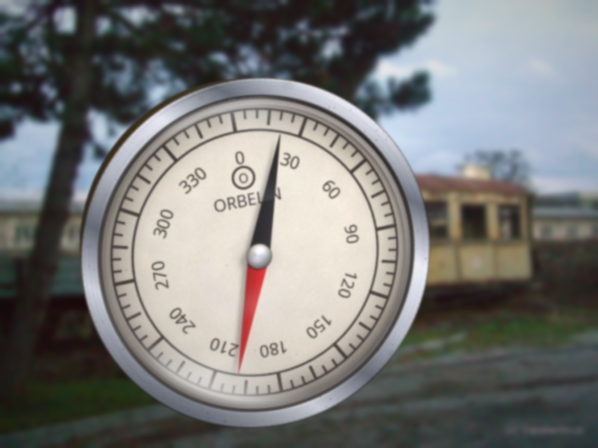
200 °
